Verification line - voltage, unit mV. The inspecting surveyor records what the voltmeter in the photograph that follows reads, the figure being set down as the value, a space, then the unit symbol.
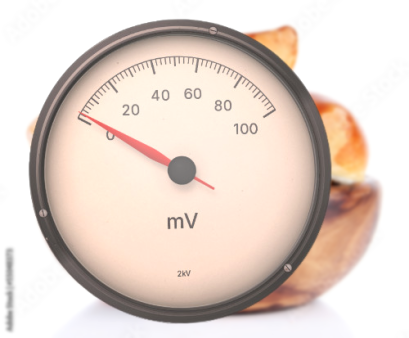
2 mV
